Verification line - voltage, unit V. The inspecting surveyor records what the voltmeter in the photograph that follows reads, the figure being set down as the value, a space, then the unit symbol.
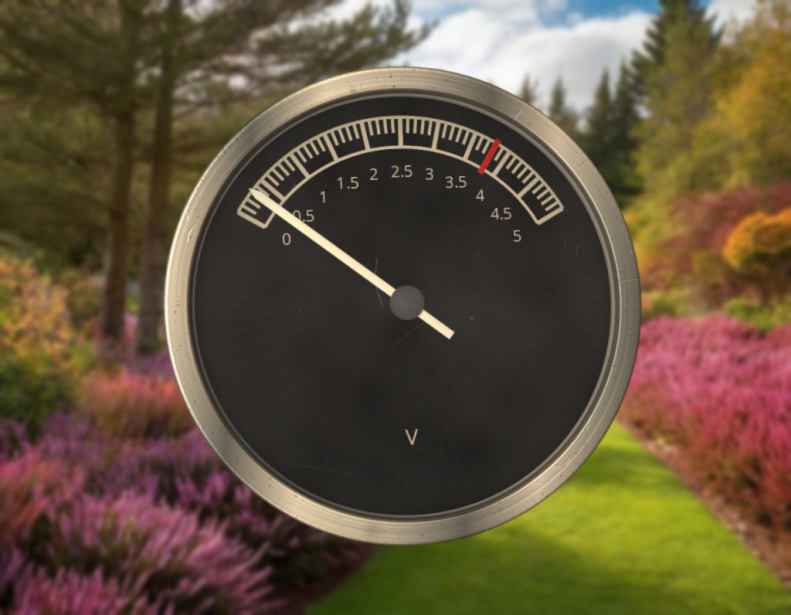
0.3 V
